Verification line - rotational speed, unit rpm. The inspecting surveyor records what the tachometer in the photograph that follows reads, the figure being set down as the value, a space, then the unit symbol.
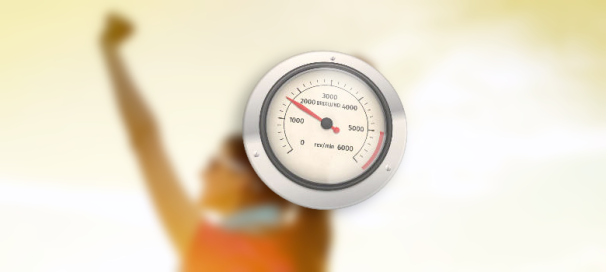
1600 rpm
